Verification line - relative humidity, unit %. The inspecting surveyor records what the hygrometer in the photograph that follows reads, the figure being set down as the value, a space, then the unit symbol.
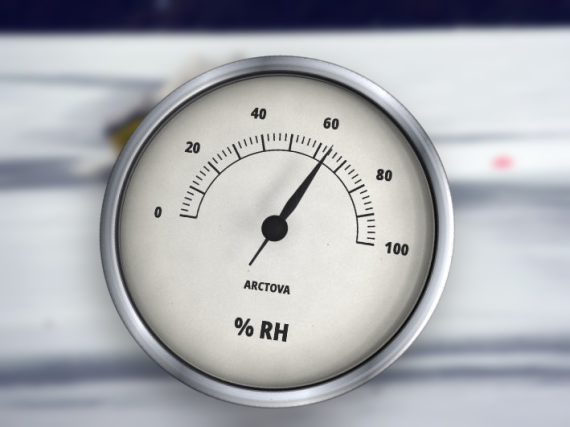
64 %
